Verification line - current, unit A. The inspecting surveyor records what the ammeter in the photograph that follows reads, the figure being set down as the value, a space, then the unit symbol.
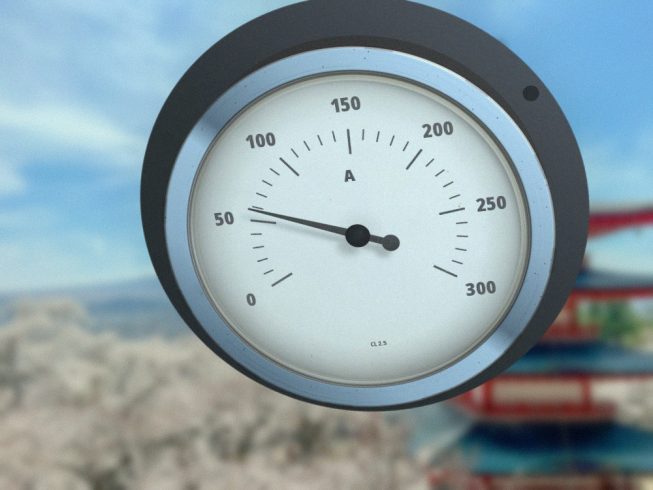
60 A
